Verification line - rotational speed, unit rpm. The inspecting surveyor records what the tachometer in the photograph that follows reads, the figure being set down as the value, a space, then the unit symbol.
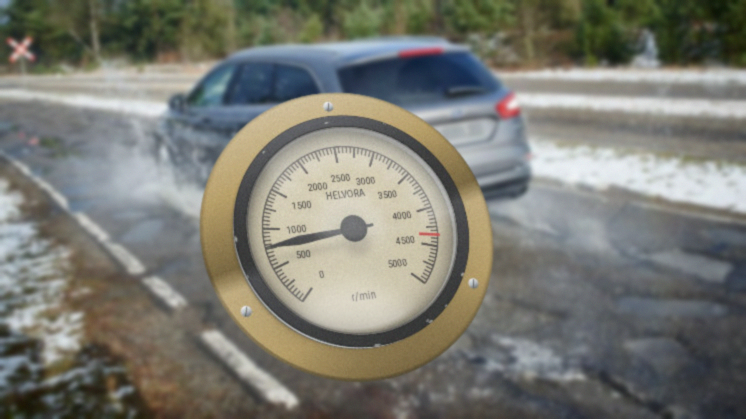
750 rpm
